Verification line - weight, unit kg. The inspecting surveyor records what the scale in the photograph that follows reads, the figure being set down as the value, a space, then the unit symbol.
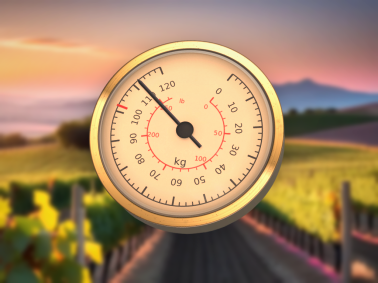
112 kg
